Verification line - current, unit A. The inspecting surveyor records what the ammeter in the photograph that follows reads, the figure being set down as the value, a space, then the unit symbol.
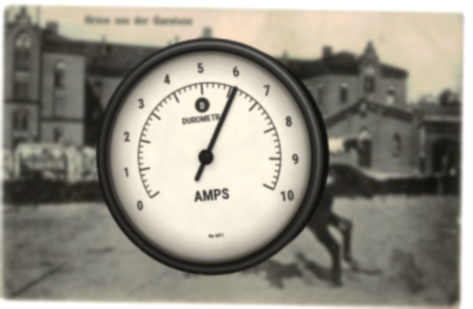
6.2 A
